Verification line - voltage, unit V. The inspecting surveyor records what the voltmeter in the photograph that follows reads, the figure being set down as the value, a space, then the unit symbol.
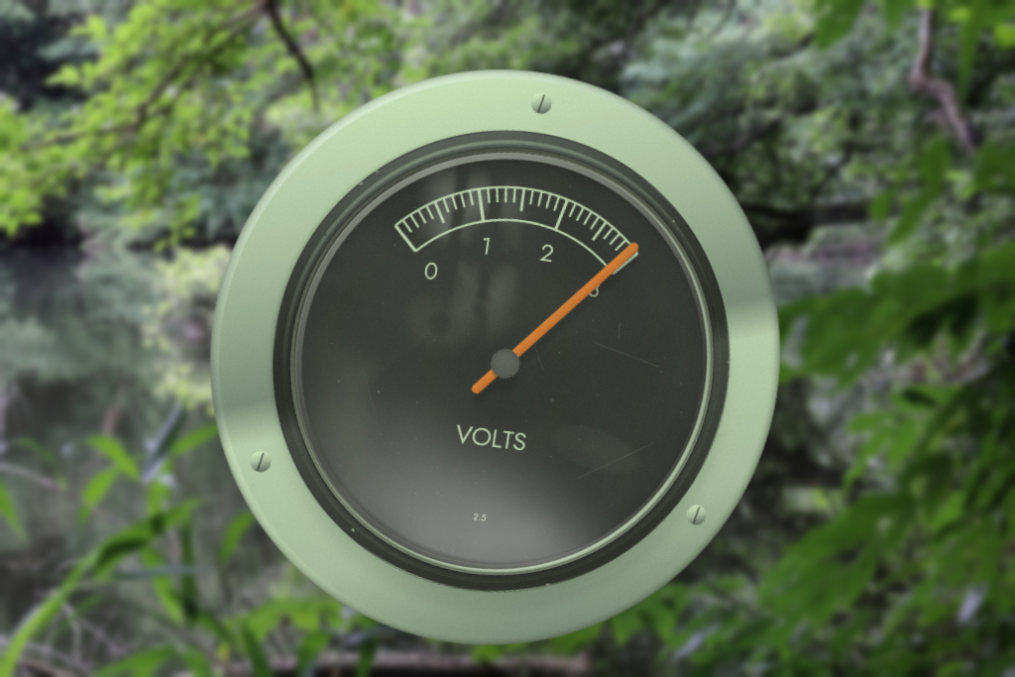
2.9 V
